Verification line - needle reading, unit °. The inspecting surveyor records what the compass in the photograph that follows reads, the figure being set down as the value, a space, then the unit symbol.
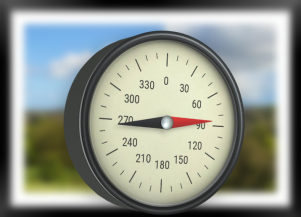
85 °
